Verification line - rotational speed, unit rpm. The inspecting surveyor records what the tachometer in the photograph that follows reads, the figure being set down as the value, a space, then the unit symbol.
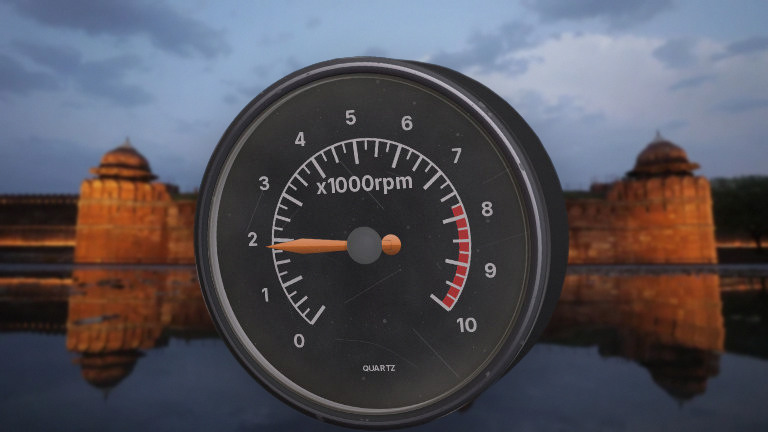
1875 rpm
